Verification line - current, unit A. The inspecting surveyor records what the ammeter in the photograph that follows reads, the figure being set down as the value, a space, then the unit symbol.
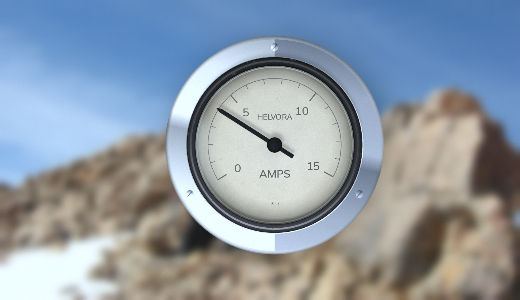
4 A
